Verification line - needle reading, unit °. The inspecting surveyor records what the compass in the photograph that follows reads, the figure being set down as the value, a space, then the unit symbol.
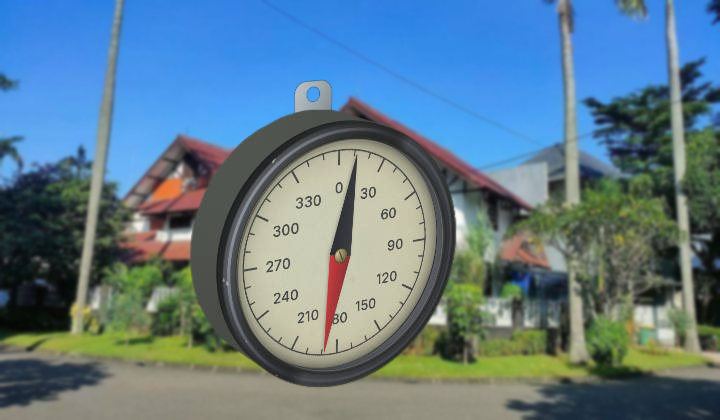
190 °
